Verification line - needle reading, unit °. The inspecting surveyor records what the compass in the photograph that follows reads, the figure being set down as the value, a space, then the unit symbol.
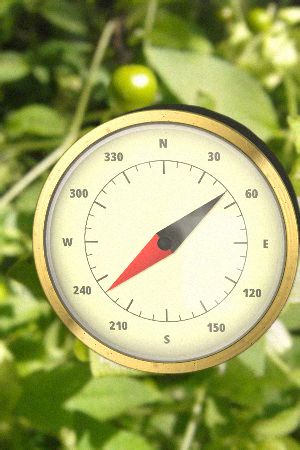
230 °
